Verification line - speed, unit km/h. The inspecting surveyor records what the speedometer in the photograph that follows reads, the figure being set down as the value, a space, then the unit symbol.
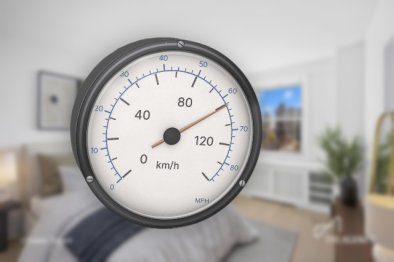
100 km/h
